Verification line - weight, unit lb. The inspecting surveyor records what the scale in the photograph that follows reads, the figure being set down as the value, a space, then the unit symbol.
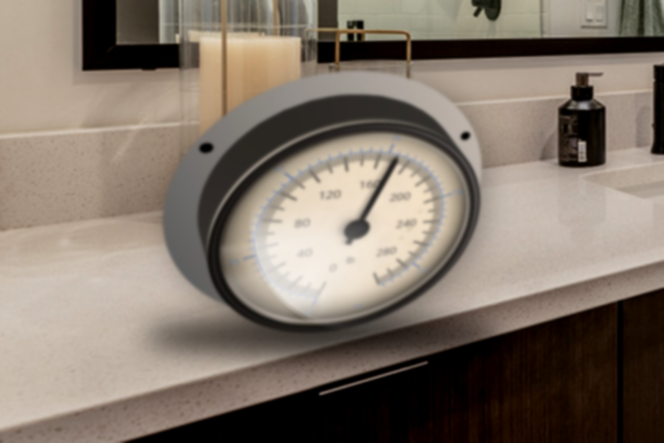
170 lb
